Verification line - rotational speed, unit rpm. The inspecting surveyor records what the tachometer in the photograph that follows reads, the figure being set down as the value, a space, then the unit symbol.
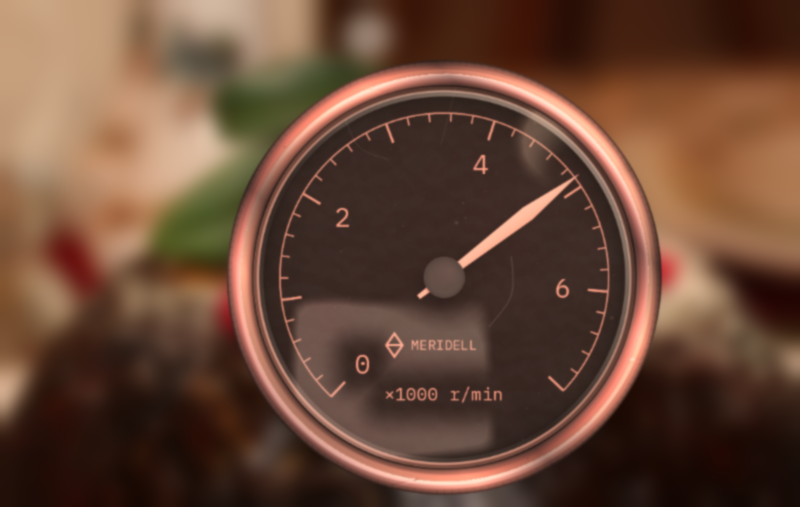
4900 rpm
